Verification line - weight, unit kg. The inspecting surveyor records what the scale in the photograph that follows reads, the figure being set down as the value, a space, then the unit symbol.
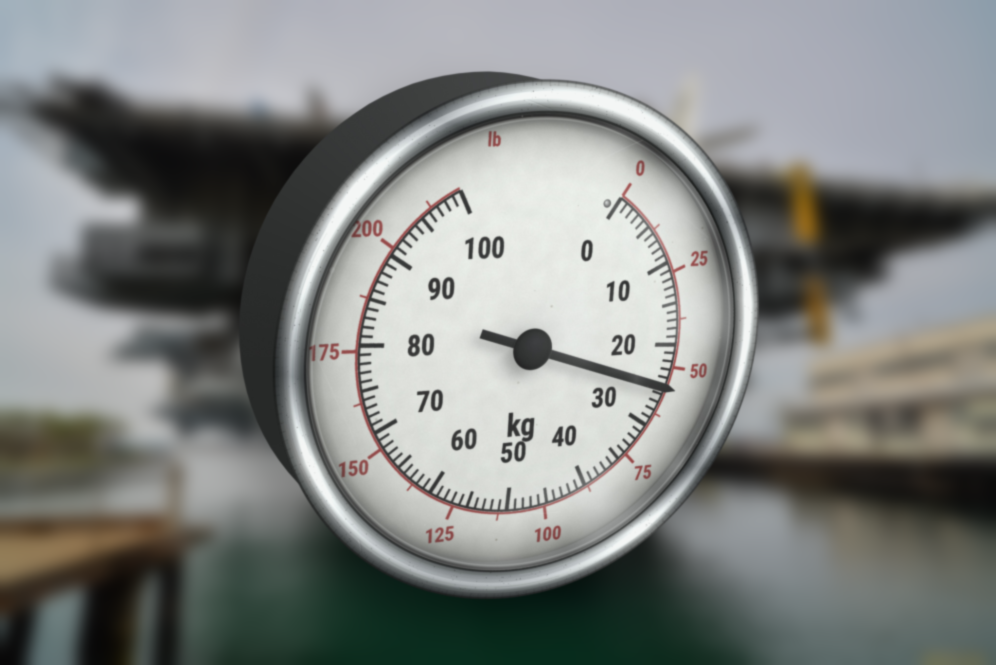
25 kg
